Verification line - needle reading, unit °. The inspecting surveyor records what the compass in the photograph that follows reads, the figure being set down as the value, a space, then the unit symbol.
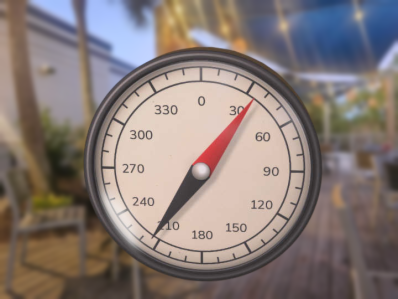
35 °
